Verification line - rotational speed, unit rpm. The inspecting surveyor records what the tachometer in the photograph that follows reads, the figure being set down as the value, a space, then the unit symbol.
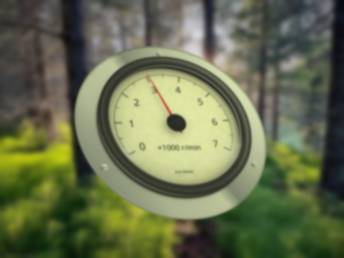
3000 rpm
